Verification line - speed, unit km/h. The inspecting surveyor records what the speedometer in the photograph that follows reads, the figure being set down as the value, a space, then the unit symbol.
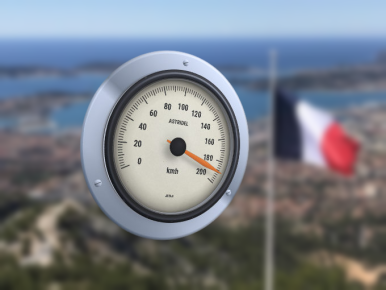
190 km/h
